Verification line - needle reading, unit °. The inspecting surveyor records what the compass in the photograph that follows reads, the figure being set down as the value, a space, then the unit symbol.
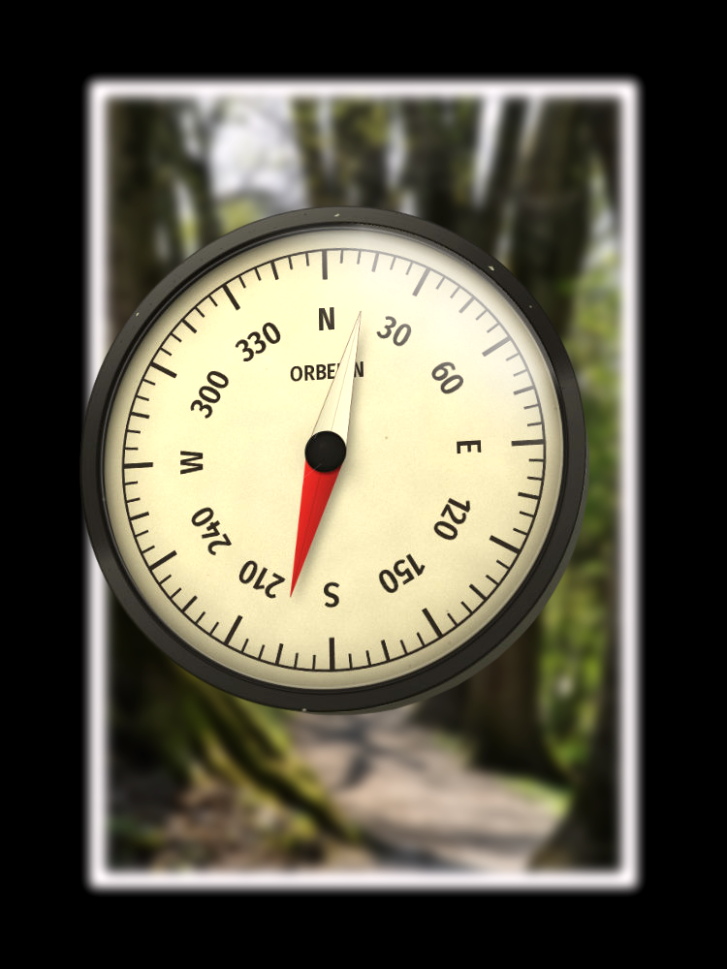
195 °
